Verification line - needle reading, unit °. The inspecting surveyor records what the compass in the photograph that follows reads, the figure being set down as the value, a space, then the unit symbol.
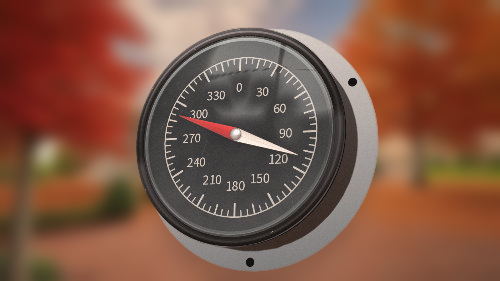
290 °
